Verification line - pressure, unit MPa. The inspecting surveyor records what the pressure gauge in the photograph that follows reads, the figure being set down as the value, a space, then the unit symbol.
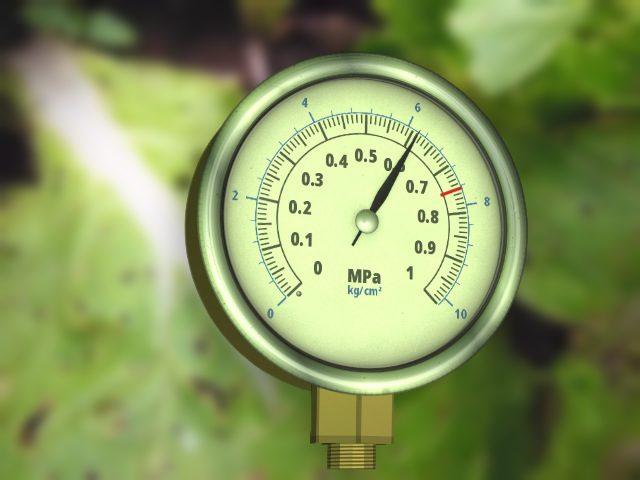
0.61 MPa
